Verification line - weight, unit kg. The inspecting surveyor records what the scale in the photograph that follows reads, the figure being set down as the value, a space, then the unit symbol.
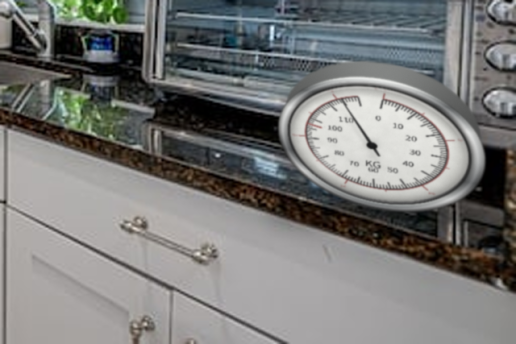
115 kg
